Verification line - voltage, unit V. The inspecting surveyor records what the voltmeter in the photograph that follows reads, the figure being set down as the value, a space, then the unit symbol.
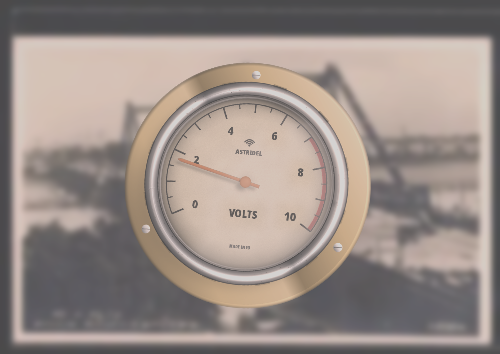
1.75 V
